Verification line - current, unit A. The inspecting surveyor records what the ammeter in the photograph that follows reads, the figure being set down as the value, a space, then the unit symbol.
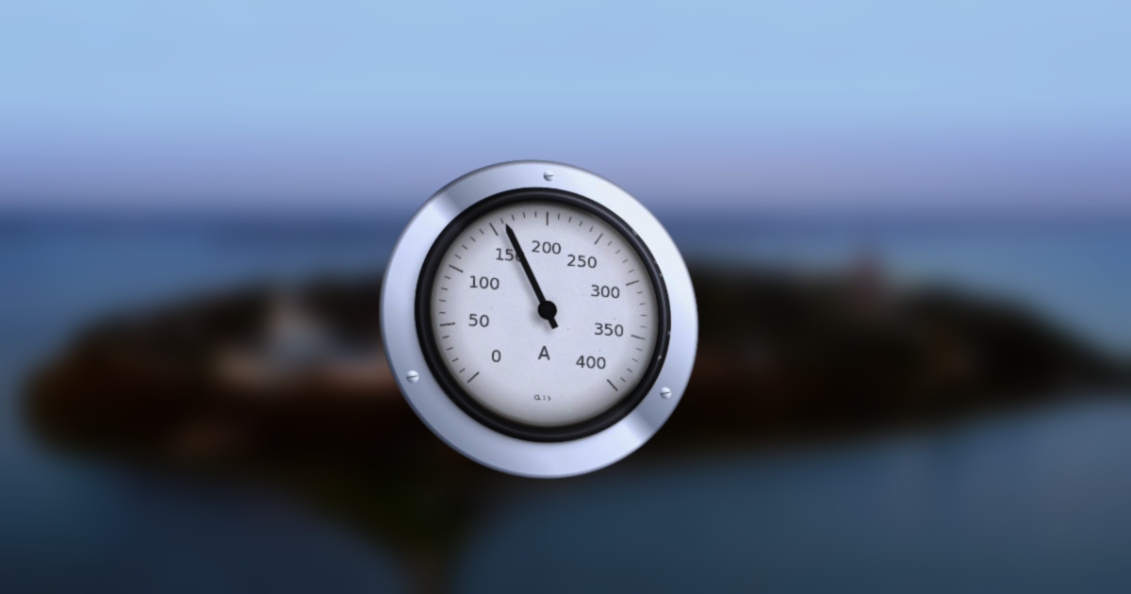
160 A
